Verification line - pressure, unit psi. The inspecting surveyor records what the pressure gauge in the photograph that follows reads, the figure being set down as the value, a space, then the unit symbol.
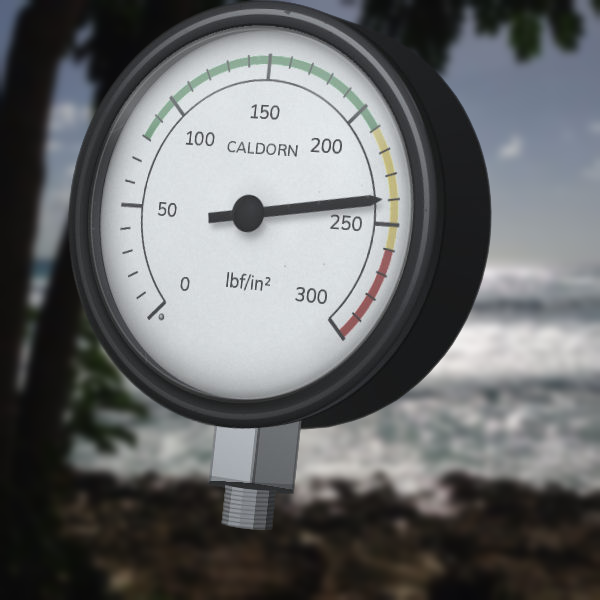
240 psi
